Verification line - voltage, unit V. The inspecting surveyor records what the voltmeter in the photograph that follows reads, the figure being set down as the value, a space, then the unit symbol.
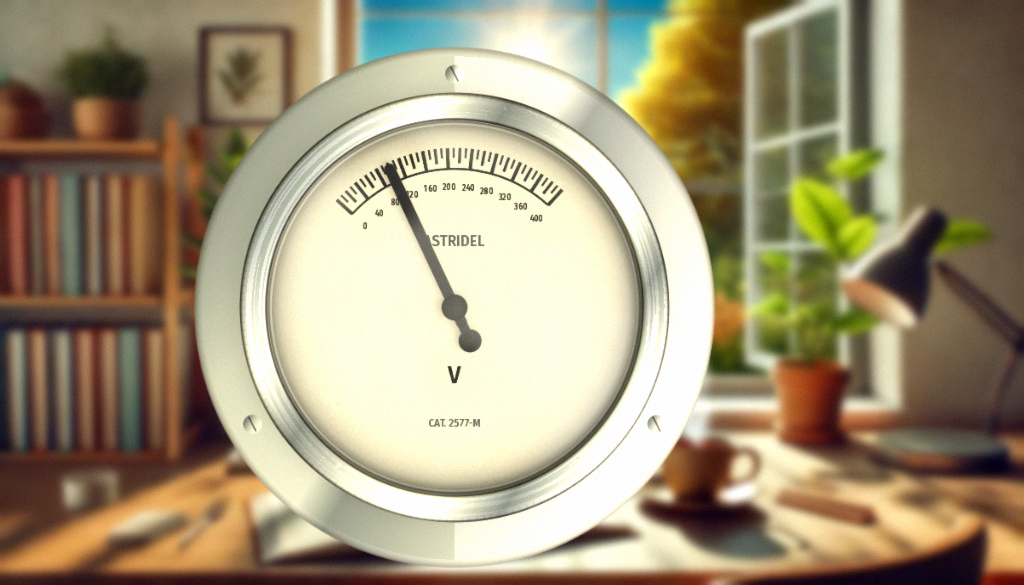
100 V
